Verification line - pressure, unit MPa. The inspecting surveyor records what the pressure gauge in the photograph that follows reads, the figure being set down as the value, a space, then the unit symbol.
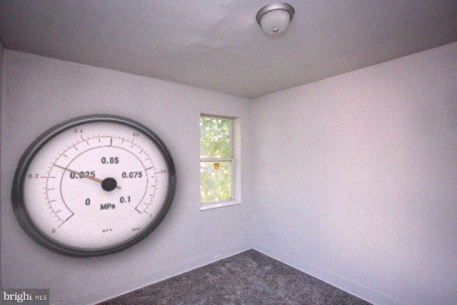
0.025 MPa
